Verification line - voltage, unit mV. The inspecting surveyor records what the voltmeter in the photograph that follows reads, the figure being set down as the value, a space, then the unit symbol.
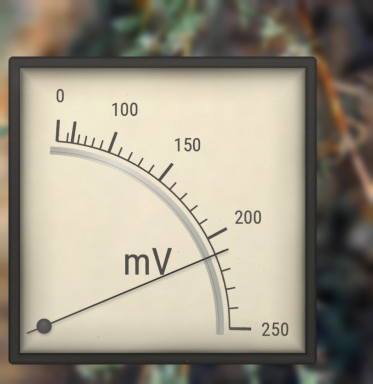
210 mV
